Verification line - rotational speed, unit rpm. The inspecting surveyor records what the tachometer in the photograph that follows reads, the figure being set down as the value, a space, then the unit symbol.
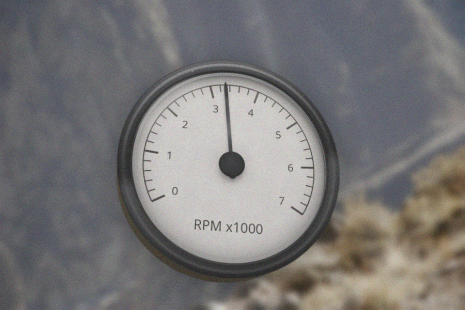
3300 rpm
